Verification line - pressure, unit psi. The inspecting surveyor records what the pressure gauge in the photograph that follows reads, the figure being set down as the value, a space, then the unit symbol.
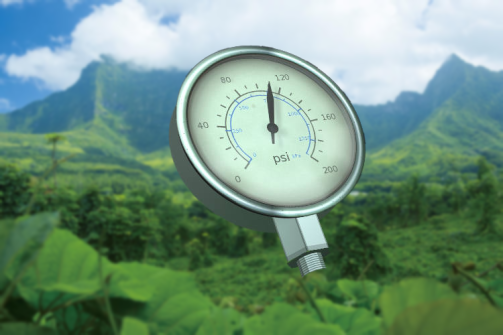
110 psi
